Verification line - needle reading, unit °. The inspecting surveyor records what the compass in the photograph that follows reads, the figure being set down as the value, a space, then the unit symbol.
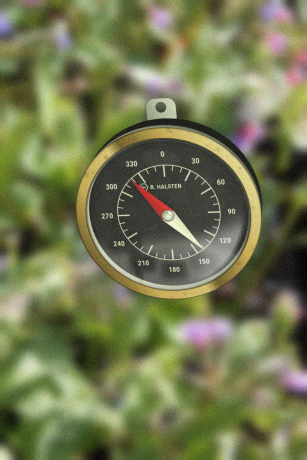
320 °
